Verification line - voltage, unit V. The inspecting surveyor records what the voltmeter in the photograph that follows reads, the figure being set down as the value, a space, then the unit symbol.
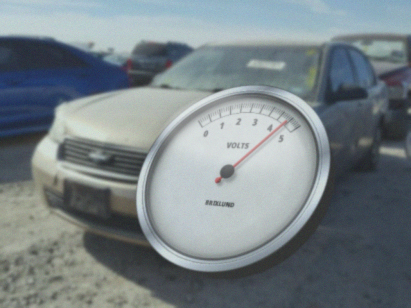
4.5 V
